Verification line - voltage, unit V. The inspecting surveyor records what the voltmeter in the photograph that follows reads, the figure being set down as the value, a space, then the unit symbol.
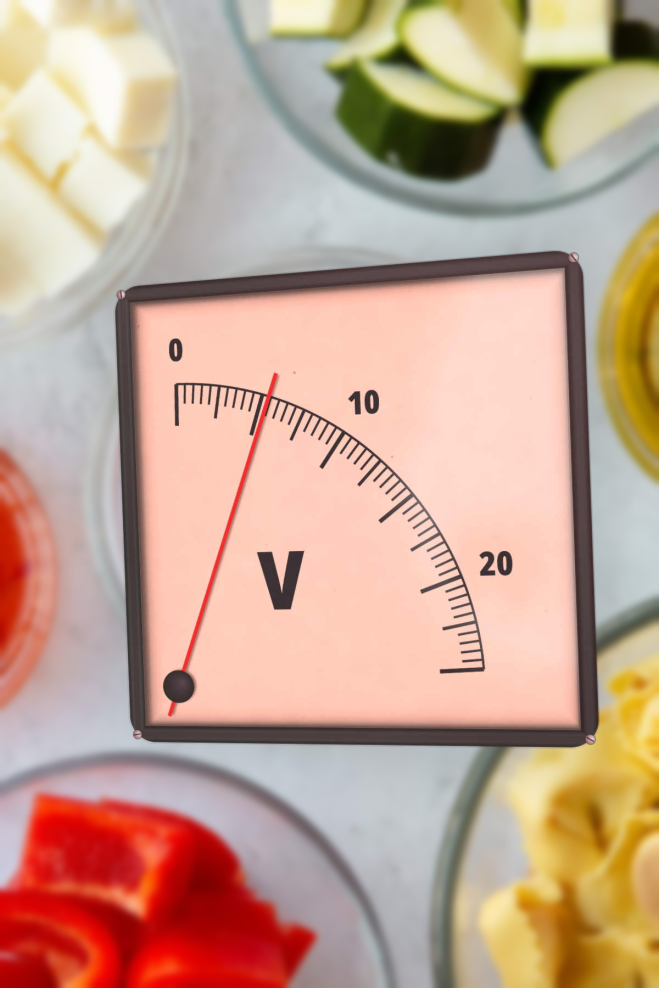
5.5 V
